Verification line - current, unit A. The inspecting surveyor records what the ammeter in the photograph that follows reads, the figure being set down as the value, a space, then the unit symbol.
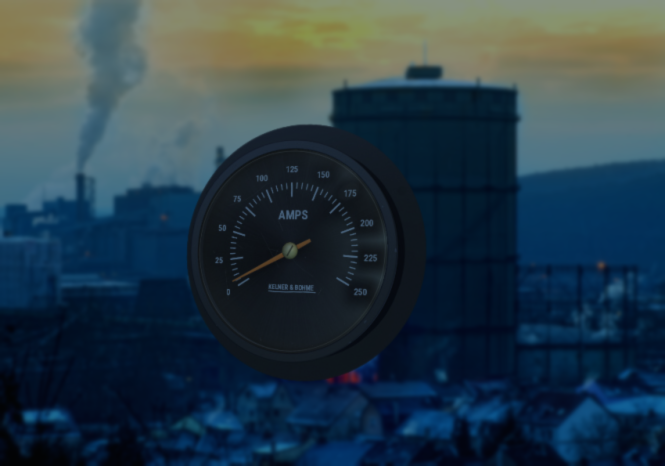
5 A
